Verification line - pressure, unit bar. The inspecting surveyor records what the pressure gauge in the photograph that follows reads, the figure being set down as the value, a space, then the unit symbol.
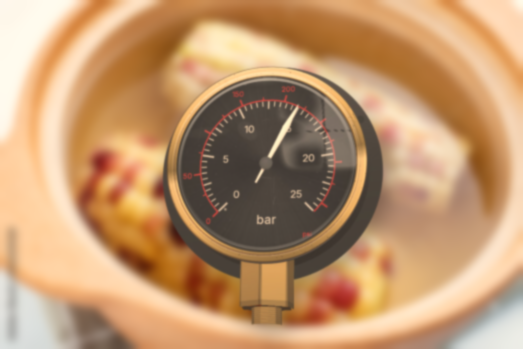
15 bar
